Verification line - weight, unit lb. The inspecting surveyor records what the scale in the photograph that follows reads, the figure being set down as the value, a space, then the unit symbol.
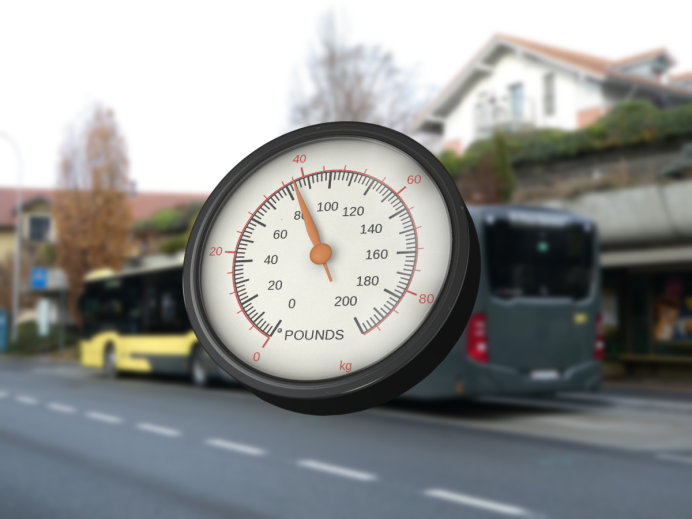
84 lb
